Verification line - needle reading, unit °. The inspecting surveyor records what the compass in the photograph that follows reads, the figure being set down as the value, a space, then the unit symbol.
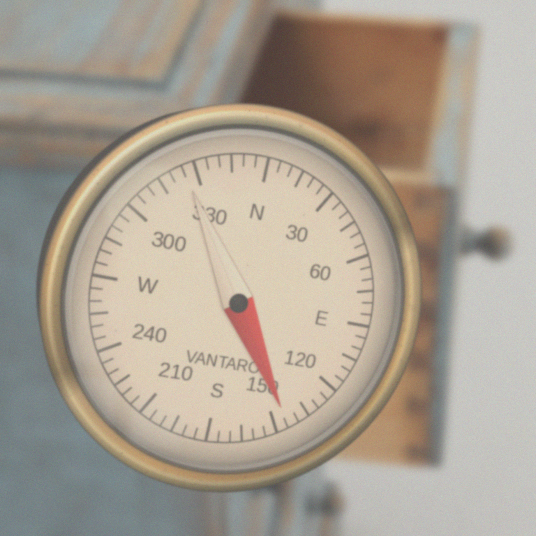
145 °
